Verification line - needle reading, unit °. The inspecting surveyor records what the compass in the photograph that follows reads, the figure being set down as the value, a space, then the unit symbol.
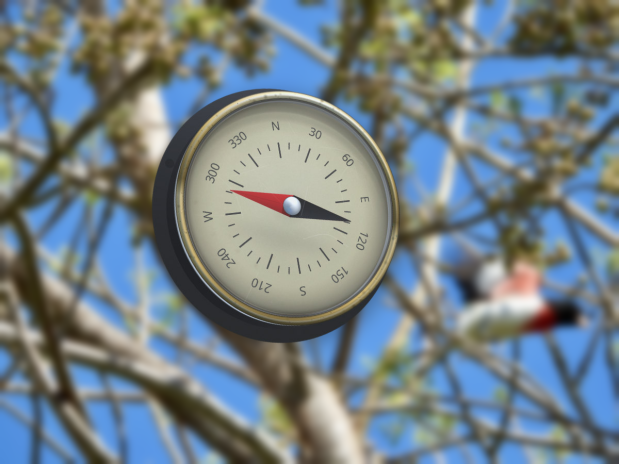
290 °
